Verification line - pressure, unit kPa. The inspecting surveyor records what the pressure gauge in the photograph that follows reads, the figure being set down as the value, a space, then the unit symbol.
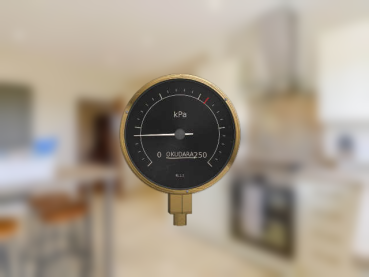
40 kPa
